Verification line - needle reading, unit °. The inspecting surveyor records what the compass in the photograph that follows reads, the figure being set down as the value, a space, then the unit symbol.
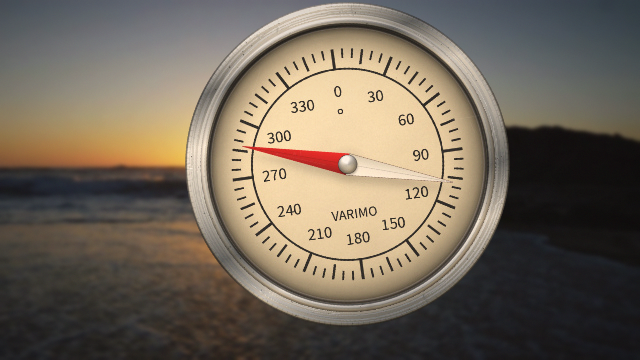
287.5 °
